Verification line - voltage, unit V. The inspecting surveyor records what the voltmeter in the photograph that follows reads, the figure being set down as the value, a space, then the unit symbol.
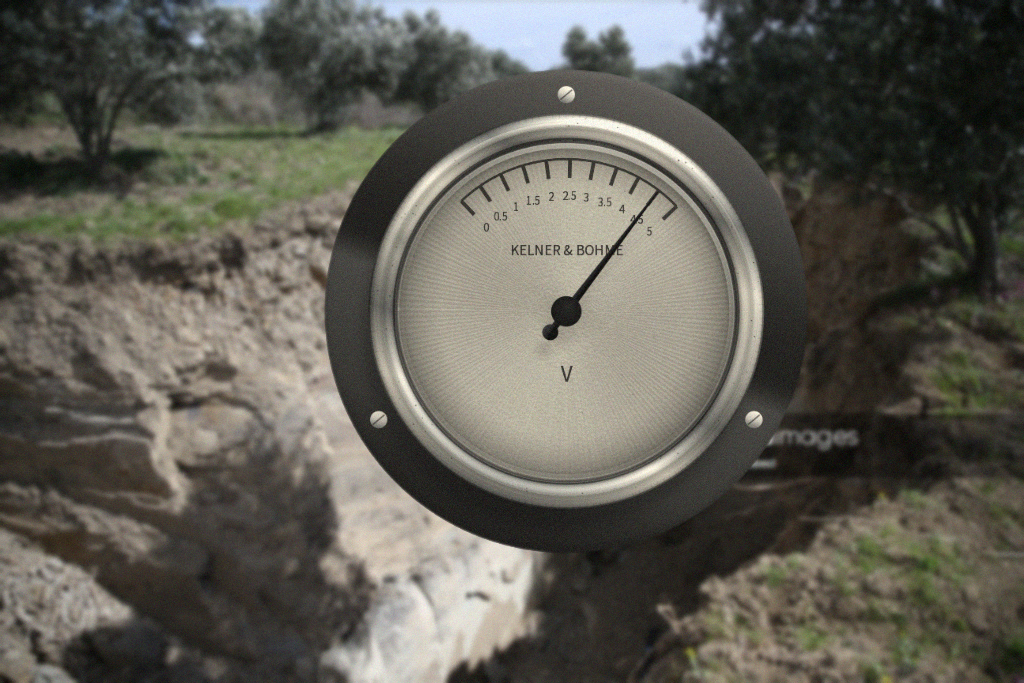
4.5 V
